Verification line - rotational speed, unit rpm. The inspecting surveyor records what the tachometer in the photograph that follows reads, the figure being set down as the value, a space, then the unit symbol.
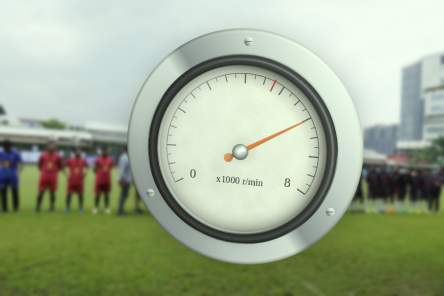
6000 rpm
